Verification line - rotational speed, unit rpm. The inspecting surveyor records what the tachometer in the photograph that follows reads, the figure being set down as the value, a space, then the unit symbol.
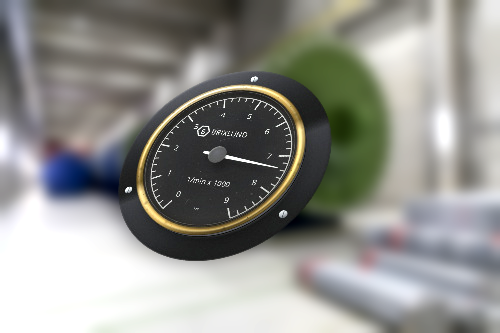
7400 rpm
